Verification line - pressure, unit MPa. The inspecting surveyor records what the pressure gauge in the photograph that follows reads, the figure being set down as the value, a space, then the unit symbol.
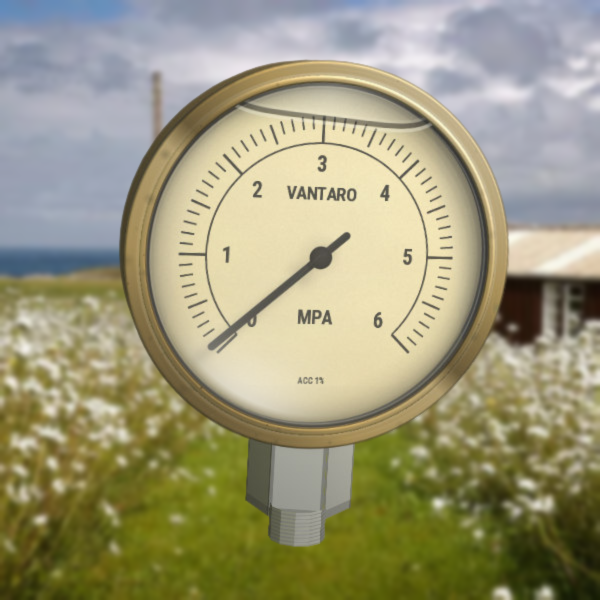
0.1 MPa
